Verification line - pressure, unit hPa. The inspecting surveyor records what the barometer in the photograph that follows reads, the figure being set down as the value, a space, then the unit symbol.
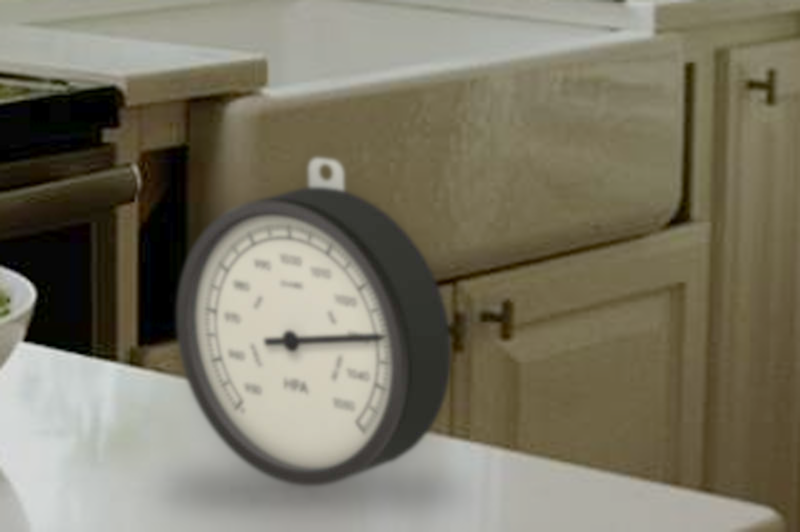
1030 hPa
